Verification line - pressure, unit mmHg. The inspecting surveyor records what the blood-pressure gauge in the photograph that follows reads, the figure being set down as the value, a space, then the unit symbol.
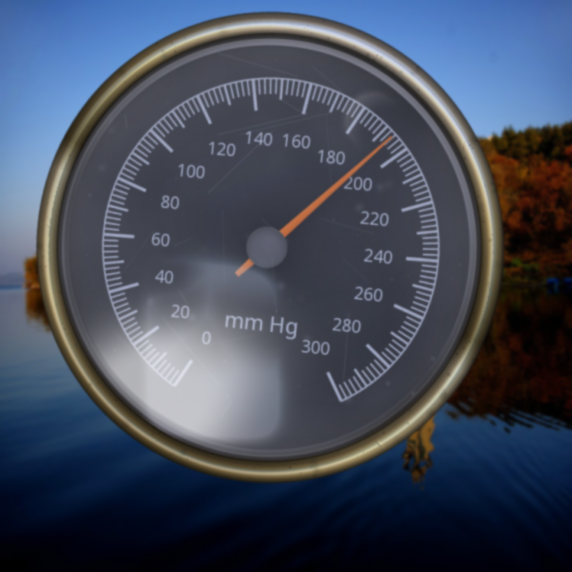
194 mmHg
